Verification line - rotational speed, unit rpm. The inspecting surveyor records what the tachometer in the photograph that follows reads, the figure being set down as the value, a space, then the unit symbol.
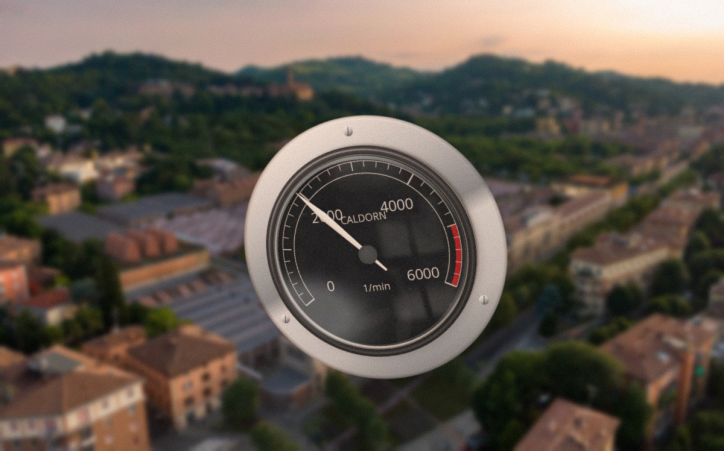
2000 rpm
